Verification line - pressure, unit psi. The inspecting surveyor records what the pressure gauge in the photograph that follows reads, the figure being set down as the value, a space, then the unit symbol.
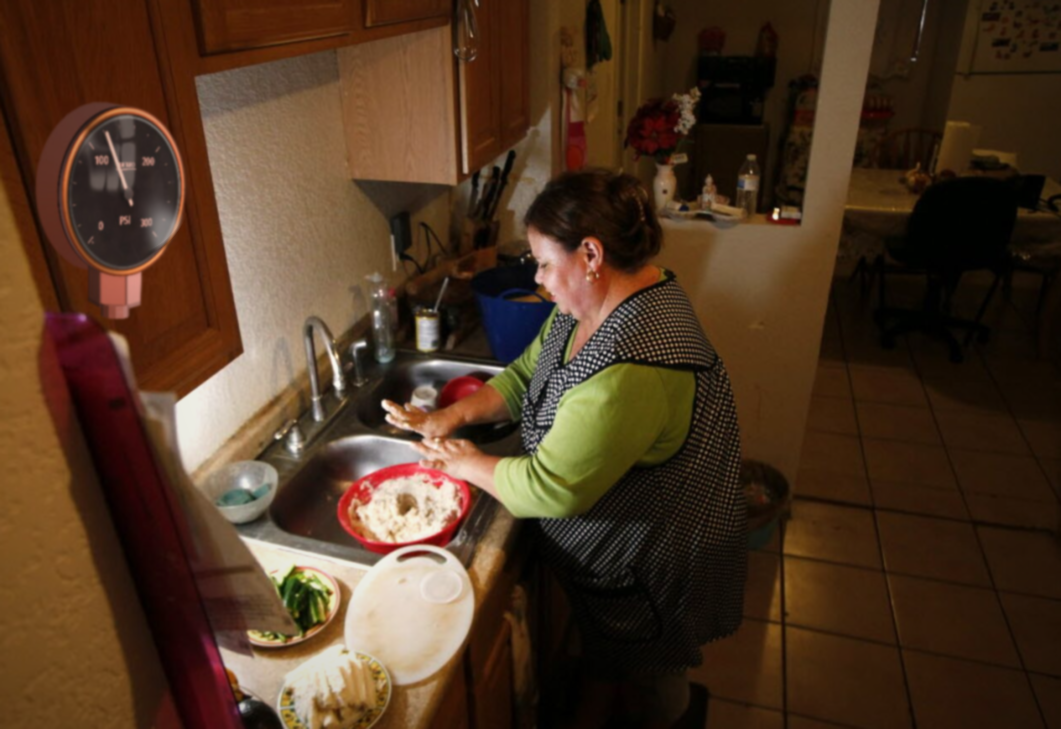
120 psi
